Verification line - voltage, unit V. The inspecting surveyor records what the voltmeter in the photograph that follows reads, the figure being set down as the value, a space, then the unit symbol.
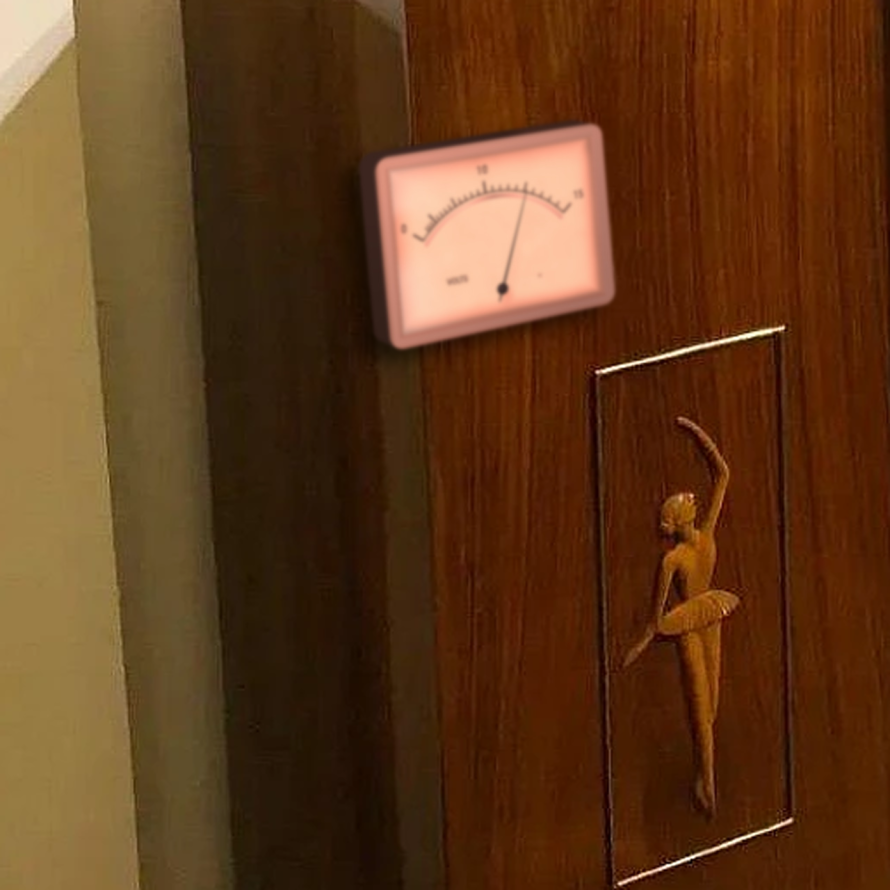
12.5 V
